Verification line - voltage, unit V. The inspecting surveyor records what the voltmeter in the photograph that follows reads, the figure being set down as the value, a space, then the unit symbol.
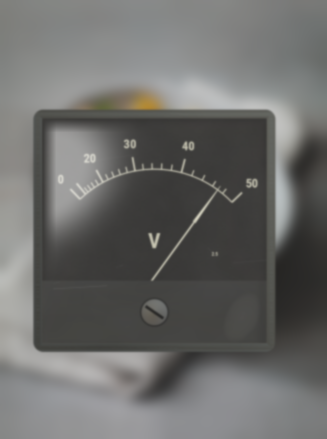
47 V
